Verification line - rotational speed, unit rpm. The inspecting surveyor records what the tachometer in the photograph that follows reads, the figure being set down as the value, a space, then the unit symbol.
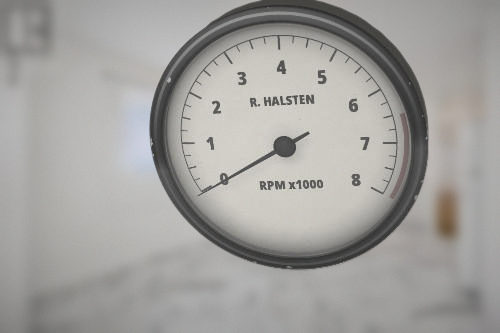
0 rpm
